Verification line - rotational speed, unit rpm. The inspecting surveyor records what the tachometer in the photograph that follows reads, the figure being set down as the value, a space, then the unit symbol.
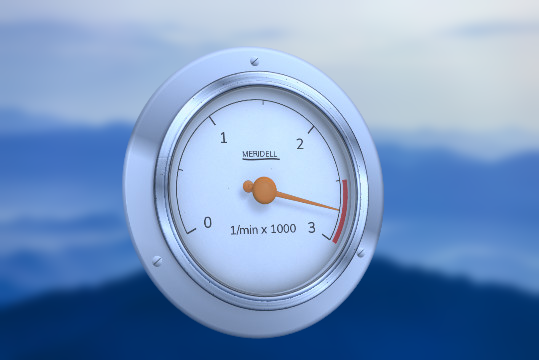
2750 rpm
